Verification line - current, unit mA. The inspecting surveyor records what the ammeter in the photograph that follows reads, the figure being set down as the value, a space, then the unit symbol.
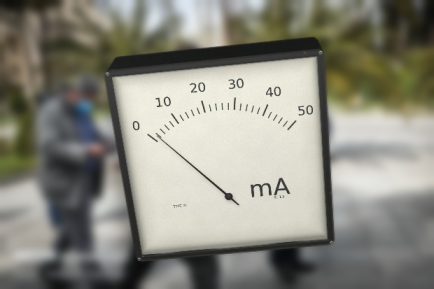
2 mA
